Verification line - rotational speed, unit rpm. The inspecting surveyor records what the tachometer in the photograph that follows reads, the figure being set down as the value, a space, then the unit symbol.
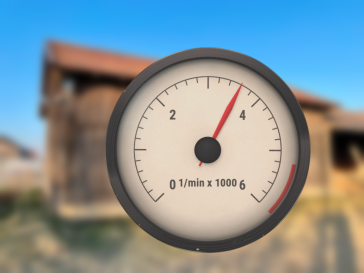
3600 rpm
